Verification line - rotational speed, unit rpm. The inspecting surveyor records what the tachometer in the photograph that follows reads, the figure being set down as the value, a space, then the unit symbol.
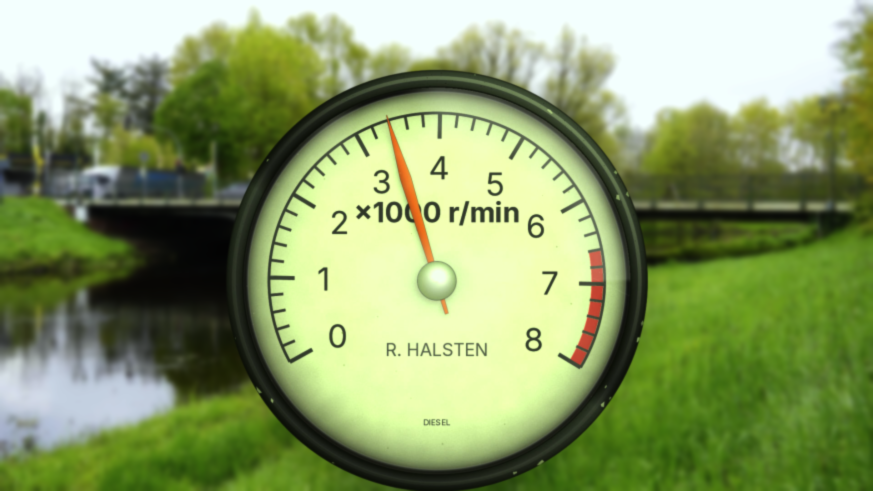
3400 rpm
